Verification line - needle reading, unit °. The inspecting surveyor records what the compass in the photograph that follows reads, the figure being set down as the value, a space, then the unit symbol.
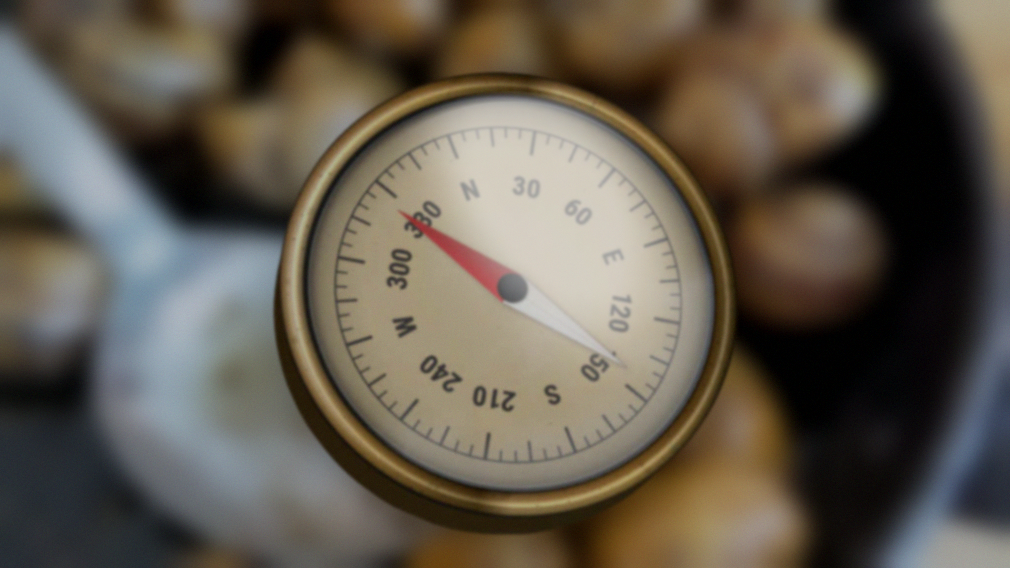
325 °
